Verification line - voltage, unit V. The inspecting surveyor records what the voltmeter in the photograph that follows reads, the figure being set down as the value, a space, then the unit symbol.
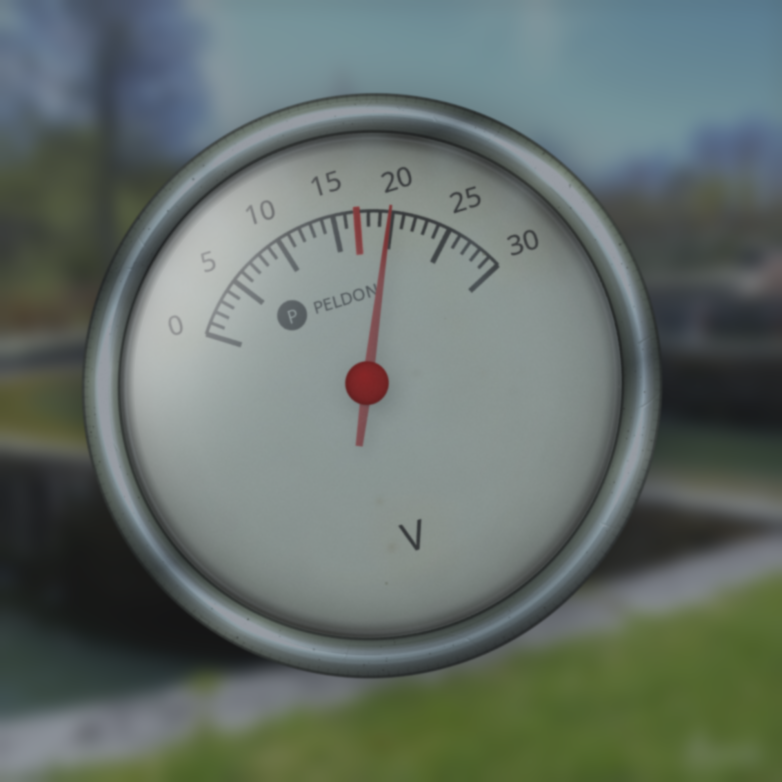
20 V
